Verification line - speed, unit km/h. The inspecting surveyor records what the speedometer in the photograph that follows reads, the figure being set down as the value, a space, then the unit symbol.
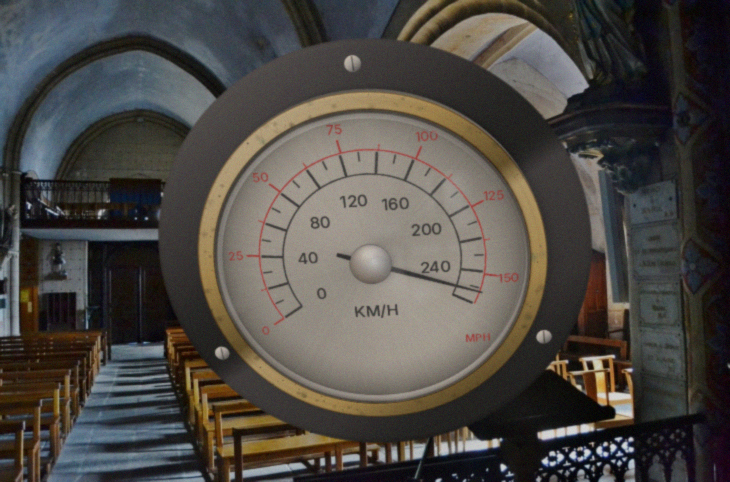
250 km/h
